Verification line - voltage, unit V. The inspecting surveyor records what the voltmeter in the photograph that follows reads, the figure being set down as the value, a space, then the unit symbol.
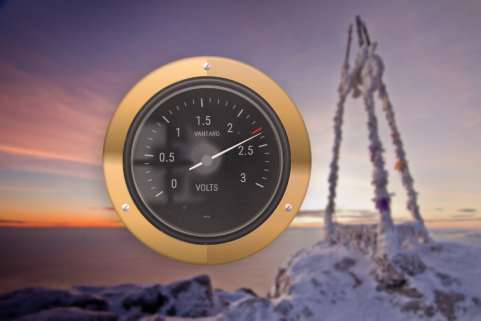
2.35 V
